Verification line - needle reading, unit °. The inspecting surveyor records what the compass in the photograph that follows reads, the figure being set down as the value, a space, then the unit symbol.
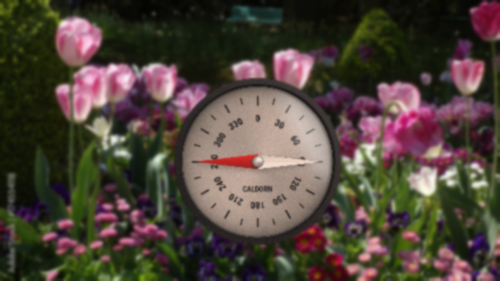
270 °
